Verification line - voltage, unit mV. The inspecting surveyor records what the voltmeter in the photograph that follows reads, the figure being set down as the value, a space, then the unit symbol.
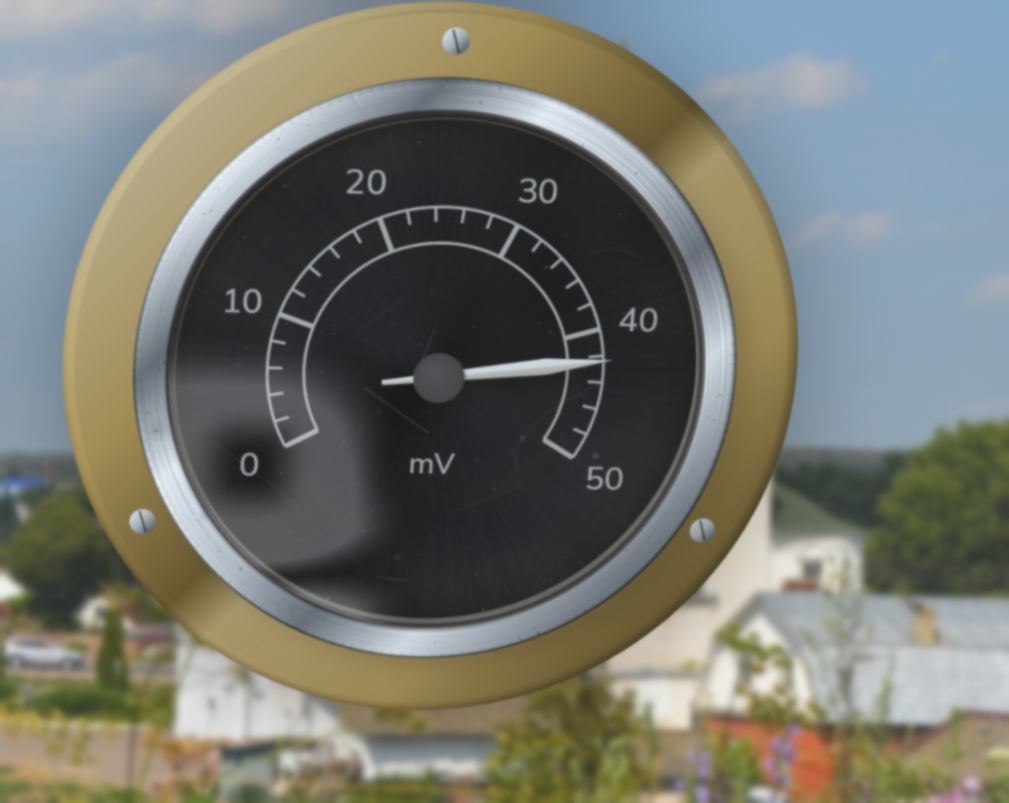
42 mV
